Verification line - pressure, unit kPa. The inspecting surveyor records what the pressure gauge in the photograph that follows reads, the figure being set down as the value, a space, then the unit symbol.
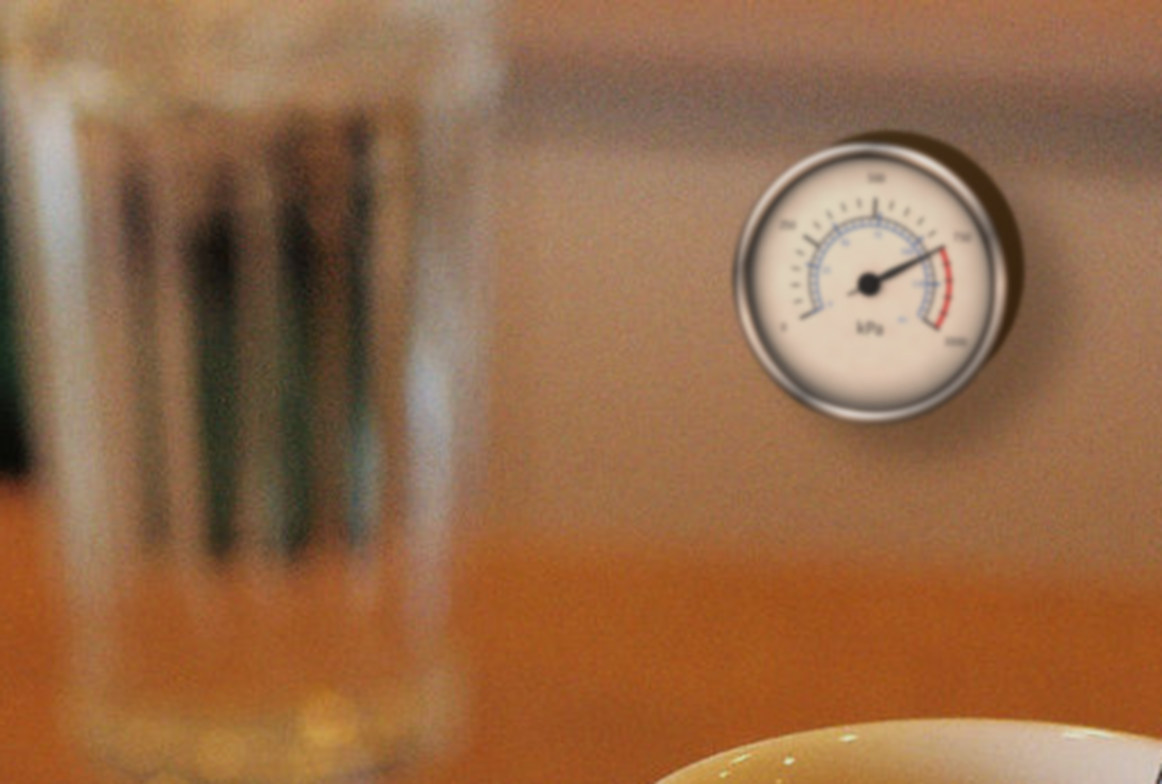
750 kPa
